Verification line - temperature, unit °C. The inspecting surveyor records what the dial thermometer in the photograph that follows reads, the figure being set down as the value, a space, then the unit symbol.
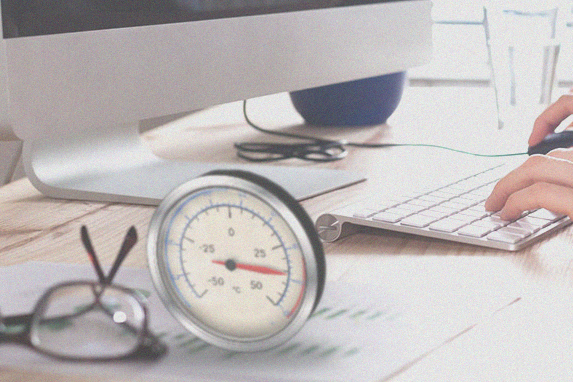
35 °C
